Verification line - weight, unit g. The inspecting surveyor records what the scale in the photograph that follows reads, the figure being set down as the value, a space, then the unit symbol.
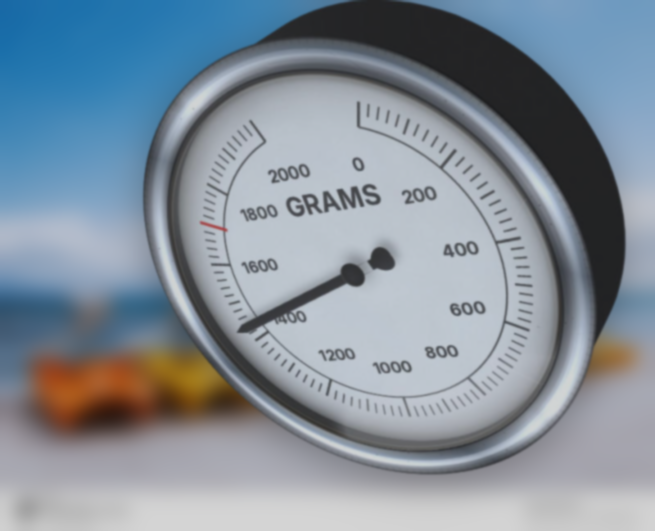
1440 g
